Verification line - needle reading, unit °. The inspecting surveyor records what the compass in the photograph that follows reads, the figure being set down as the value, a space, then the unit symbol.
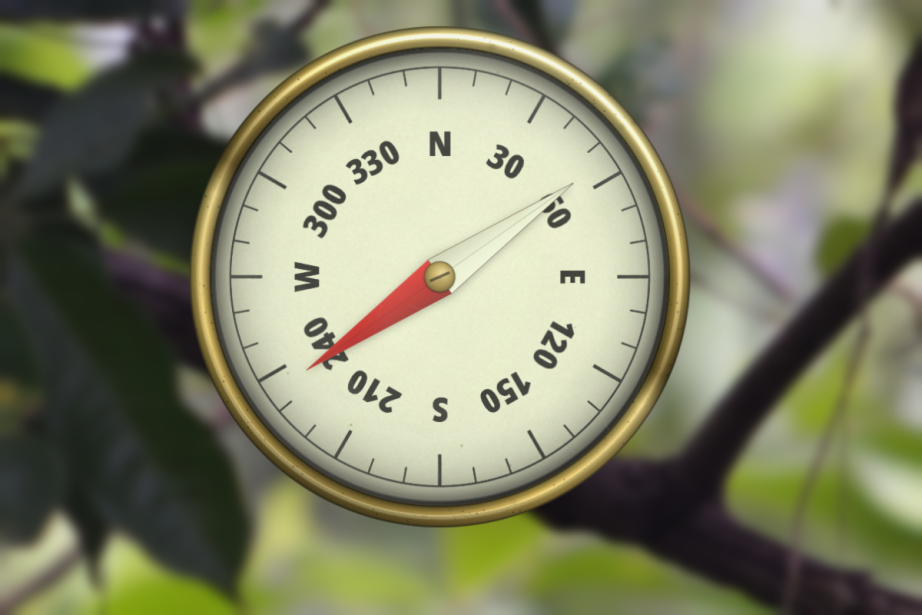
235 °
